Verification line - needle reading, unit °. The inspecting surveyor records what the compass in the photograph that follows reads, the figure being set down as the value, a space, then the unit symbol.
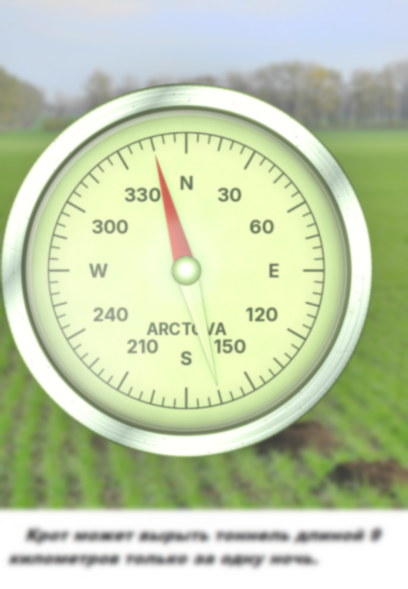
345 °
